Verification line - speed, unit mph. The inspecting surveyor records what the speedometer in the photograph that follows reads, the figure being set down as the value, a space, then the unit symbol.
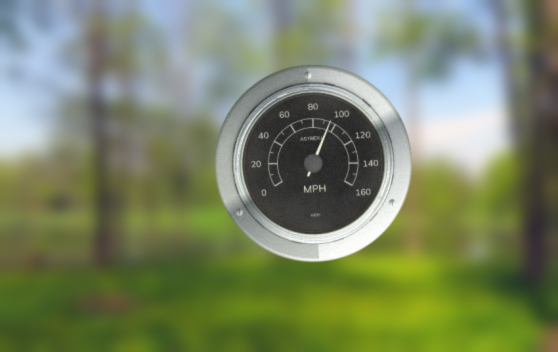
95 mph
